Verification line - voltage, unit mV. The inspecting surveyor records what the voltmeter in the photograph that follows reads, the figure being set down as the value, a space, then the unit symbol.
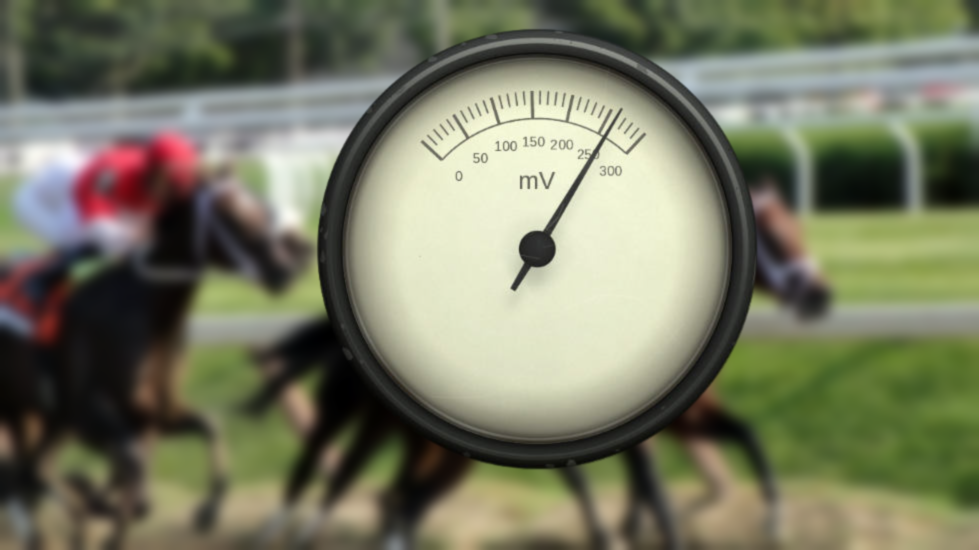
260 mV
